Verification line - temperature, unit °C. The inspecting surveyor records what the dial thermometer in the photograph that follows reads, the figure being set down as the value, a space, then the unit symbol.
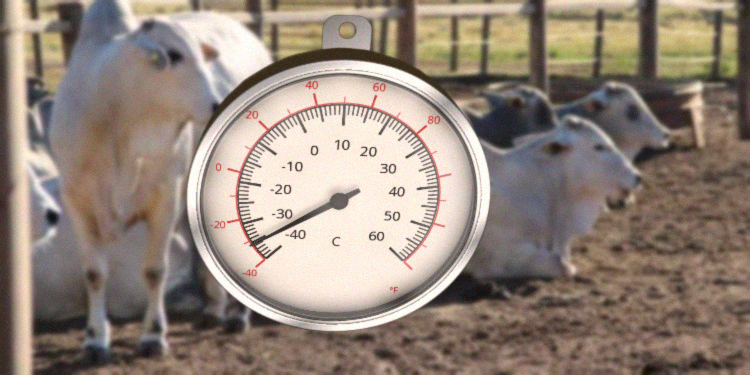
-35 °C
